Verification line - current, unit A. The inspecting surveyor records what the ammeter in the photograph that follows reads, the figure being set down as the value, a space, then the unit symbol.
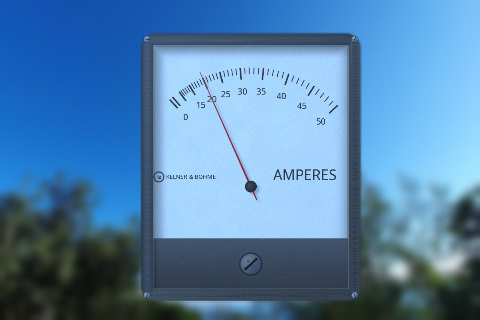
20 A
